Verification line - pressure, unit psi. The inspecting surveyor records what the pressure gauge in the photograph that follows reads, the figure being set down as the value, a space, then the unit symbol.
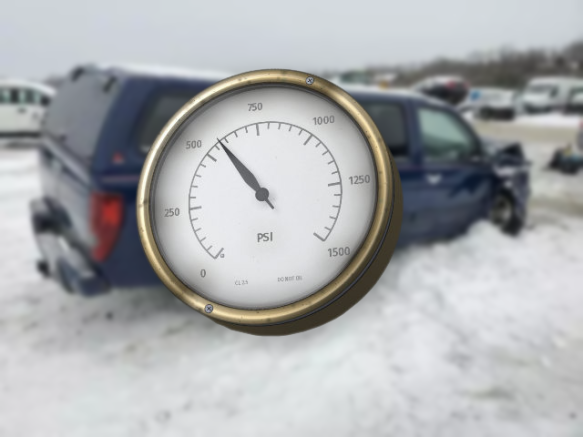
575 psi
